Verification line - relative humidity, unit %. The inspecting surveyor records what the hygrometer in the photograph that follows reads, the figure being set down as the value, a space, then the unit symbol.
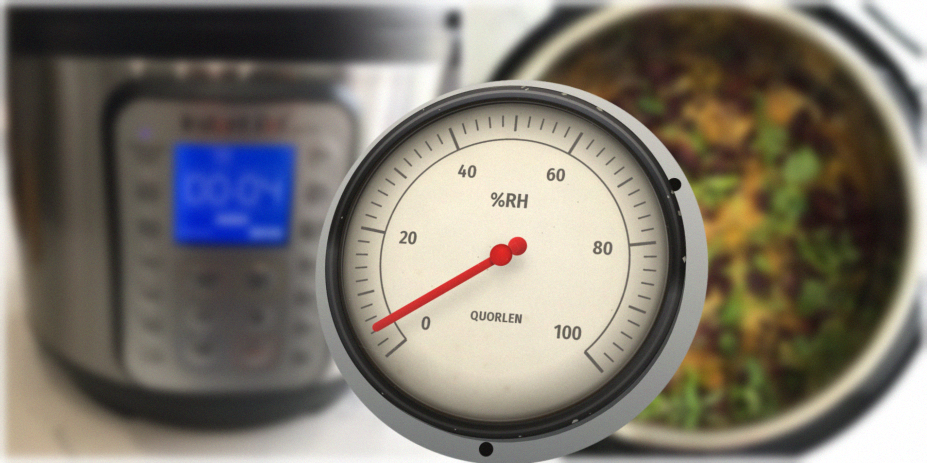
4 %
